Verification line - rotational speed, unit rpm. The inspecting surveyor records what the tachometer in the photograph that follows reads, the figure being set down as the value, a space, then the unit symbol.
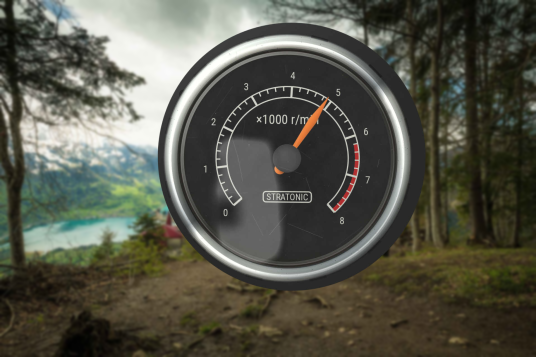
4900 rpm
